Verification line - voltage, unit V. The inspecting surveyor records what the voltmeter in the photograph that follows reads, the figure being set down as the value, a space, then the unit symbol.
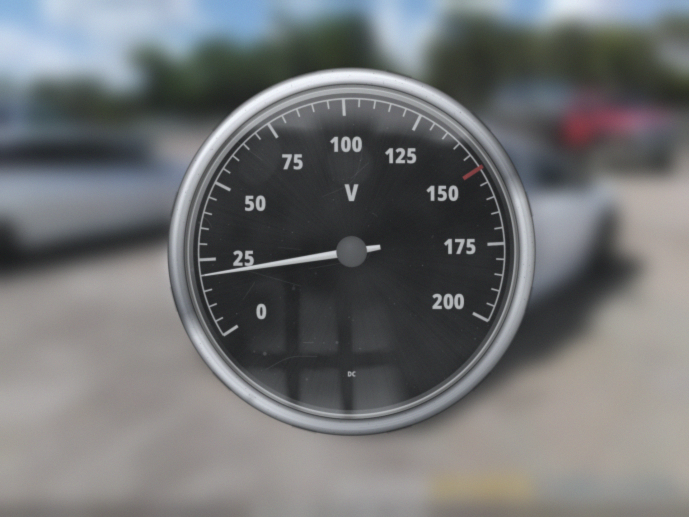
20 V
